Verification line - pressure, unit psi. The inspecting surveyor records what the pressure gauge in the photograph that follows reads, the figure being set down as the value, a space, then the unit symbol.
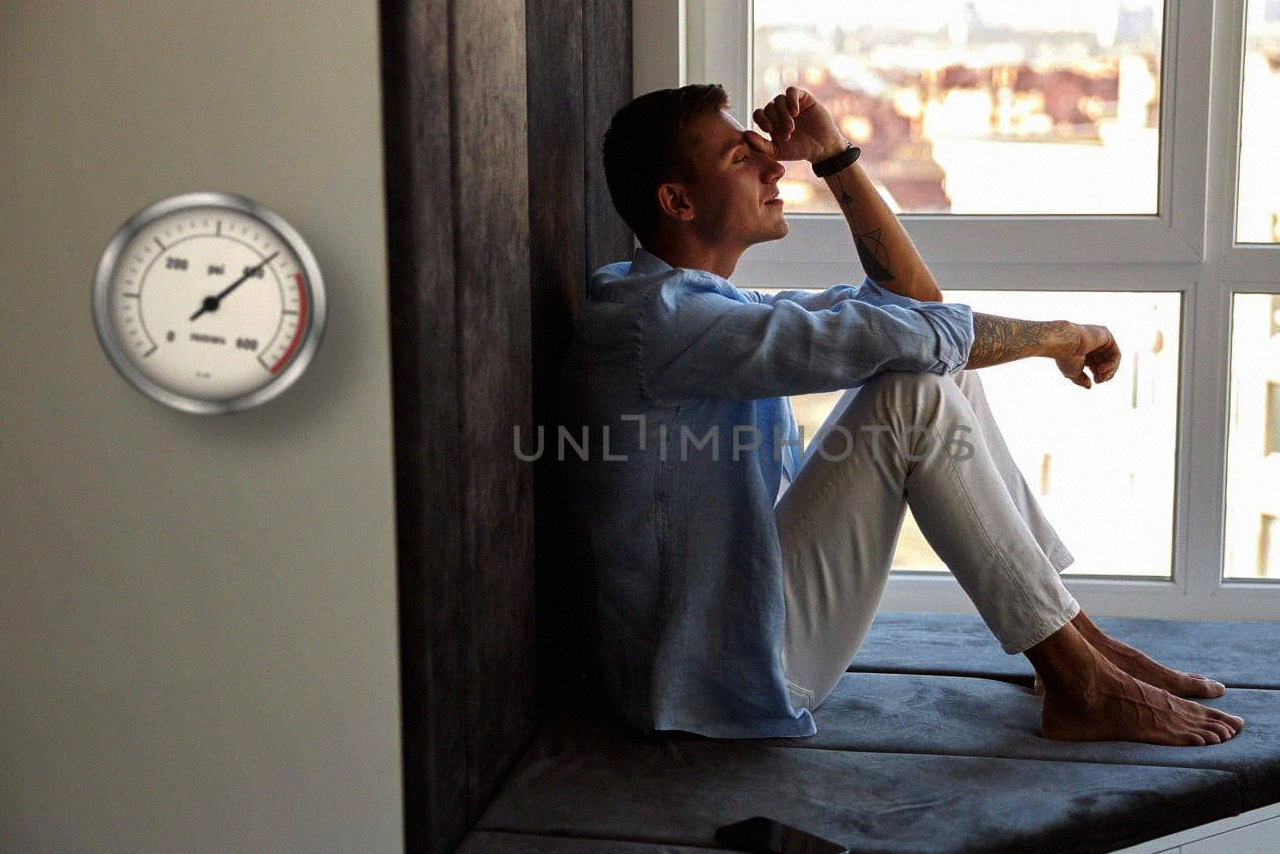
400 psi
